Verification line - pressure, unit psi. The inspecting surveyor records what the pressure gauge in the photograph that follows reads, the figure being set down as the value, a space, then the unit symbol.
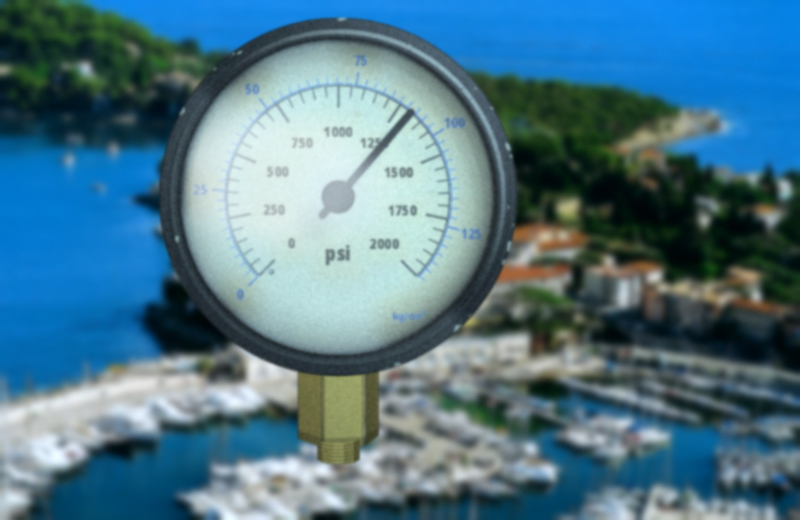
1300 psi
